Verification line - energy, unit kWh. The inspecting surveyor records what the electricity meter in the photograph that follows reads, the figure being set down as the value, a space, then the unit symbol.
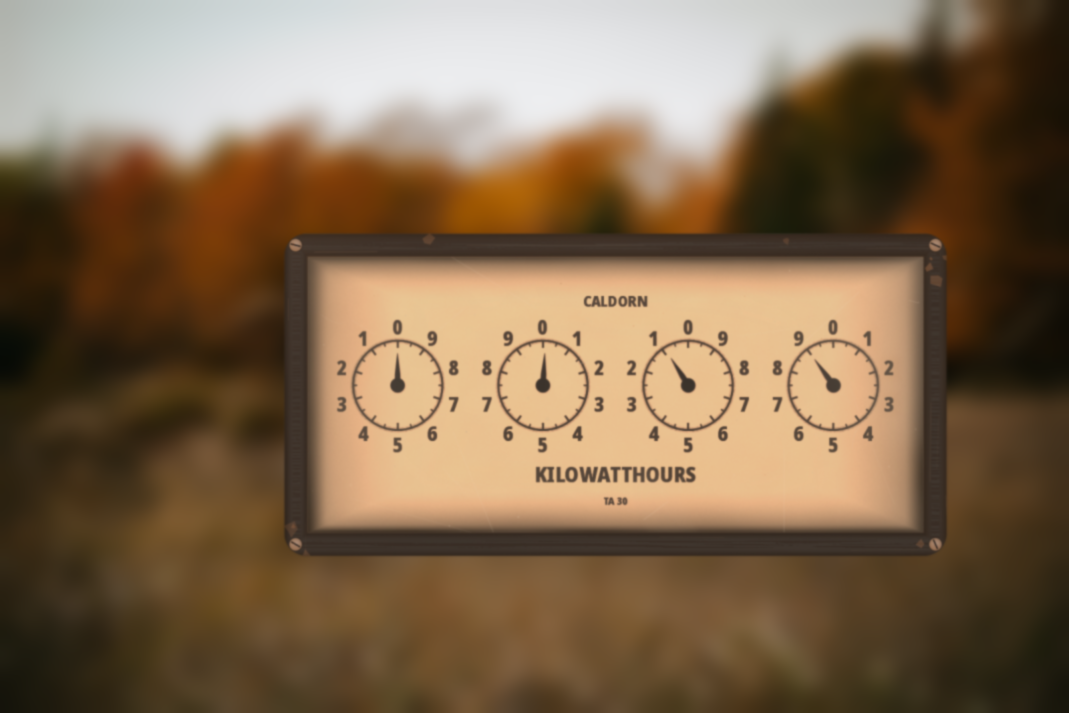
9 kWh
